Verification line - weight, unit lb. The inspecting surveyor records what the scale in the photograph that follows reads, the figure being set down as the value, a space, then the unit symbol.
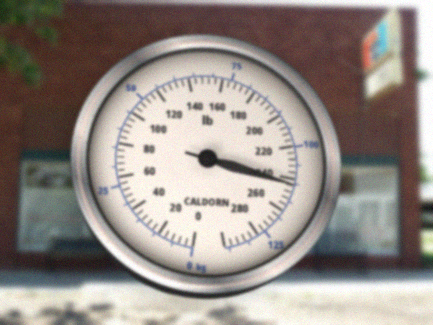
244 lb
